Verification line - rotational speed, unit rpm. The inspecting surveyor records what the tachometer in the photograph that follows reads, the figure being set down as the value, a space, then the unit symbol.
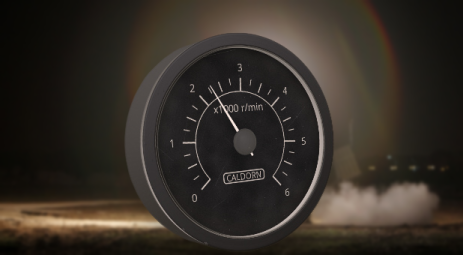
2250 rpm
